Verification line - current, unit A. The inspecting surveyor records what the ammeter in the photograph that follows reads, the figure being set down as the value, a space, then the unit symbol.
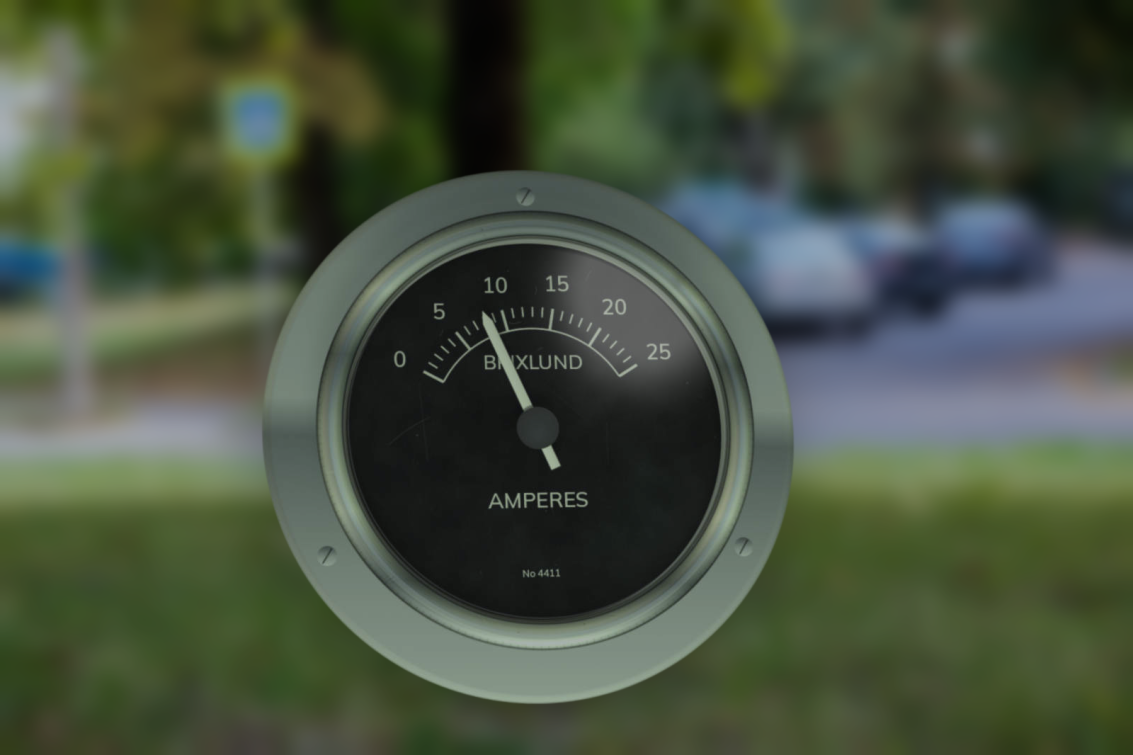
8 A
